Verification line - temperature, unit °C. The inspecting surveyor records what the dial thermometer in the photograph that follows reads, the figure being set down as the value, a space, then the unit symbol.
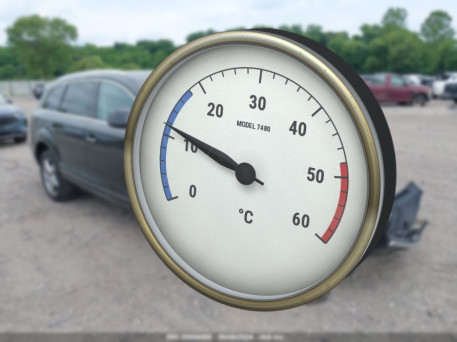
12 °C
